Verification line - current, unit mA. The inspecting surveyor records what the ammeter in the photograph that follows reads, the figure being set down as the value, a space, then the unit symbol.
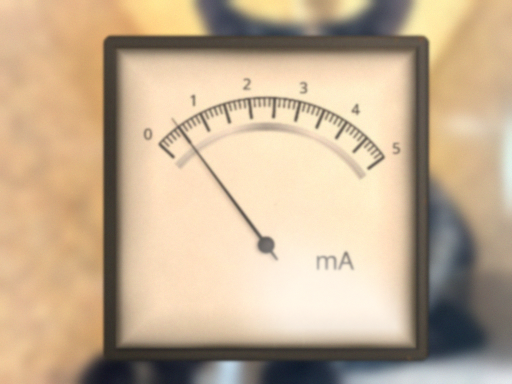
0.5 mA
